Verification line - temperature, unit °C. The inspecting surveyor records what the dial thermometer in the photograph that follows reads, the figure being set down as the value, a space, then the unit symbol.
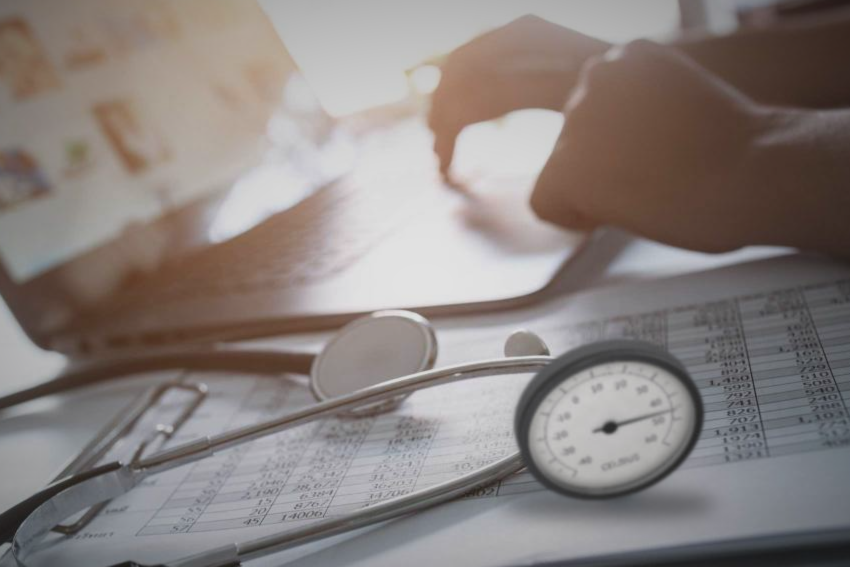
45 °C
